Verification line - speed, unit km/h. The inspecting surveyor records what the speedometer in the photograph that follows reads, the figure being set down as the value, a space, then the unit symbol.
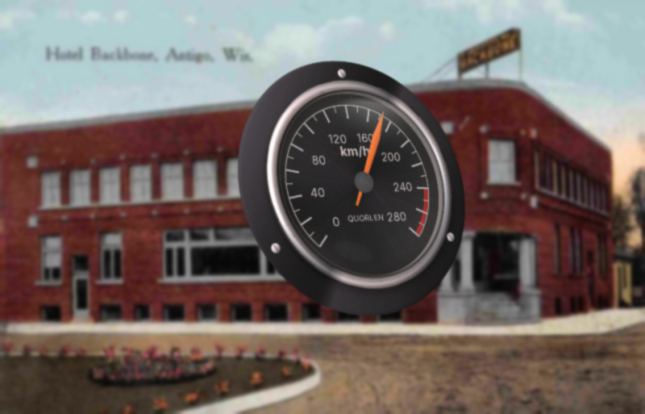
170 km/h
